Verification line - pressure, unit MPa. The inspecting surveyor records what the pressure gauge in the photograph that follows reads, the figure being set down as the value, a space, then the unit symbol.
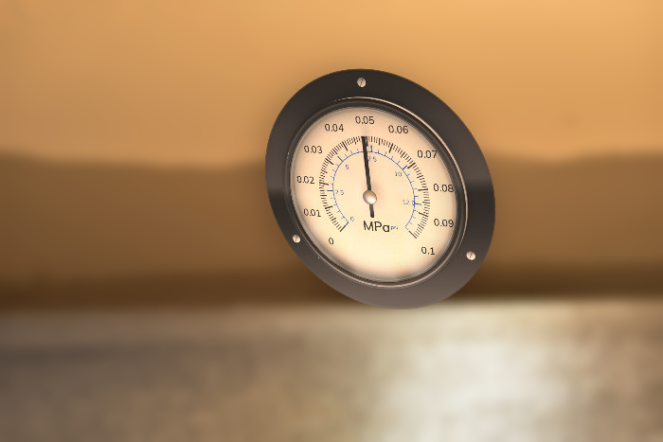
0.05 MPa
